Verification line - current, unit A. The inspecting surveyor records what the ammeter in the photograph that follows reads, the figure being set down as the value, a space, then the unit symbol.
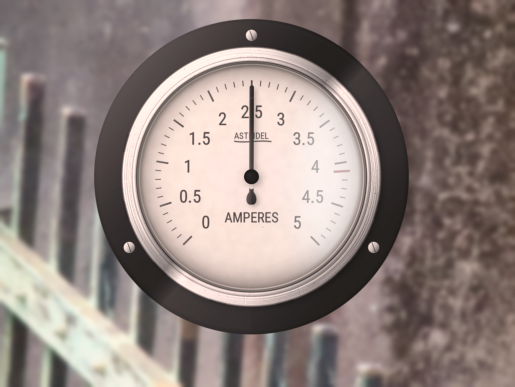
2.5 A
